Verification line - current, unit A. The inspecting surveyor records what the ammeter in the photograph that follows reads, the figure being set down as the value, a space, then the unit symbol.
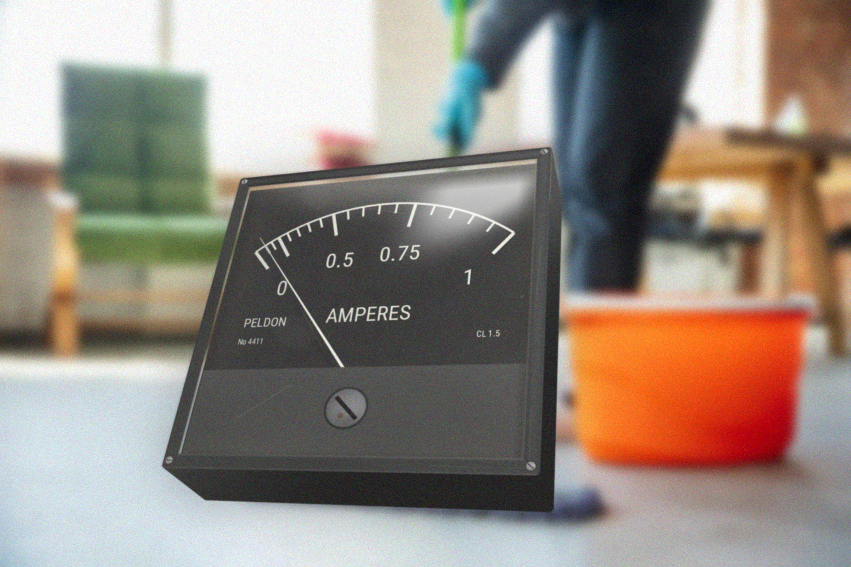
0.15 A
